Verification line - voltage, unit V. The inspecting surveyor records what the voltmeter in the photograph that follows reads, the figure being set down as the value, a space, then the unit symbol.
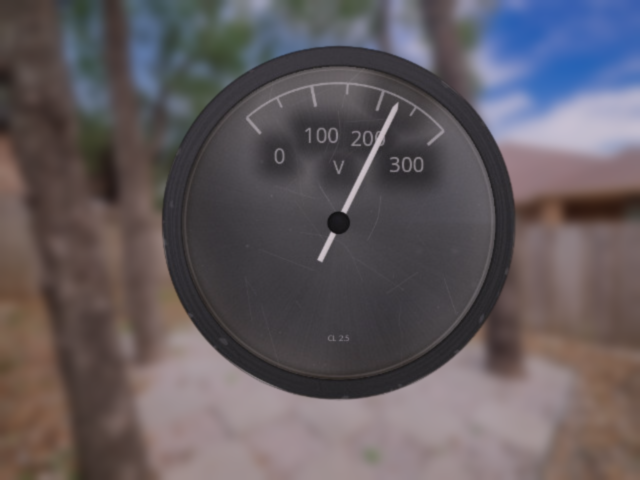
225 V
